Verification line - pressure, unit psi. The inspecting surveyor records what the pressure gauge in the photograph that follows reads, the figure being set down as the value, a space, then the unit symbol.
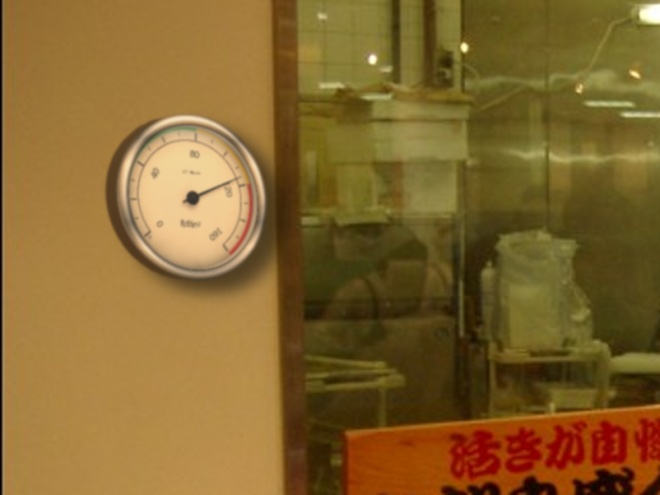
115 psi
